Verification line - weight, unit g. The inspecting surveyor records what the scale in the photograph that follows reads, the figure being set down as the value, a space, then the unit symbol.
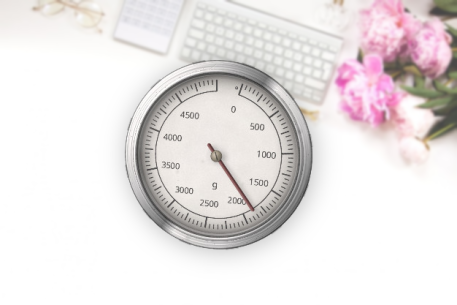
1850 g
